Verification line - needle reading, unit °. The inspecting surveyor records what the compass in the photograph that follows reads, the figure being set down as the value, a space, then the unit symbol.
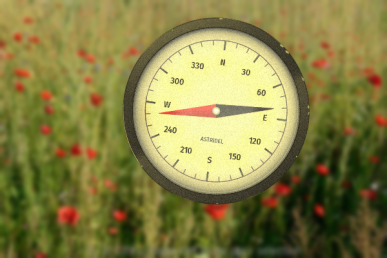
260 °
